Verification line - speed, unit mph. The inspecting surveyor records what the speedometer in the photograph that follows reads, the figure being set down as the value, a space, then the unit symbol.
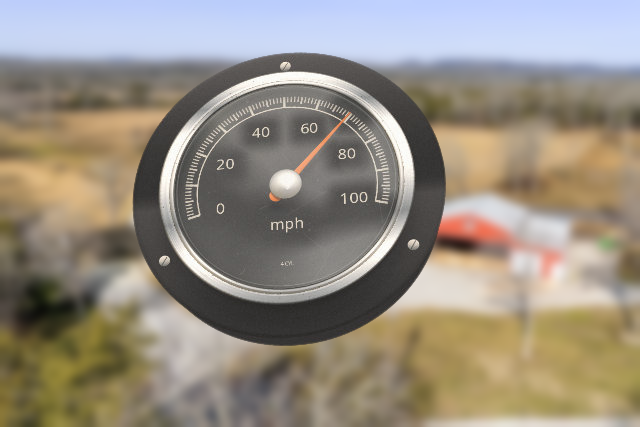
70 mph
